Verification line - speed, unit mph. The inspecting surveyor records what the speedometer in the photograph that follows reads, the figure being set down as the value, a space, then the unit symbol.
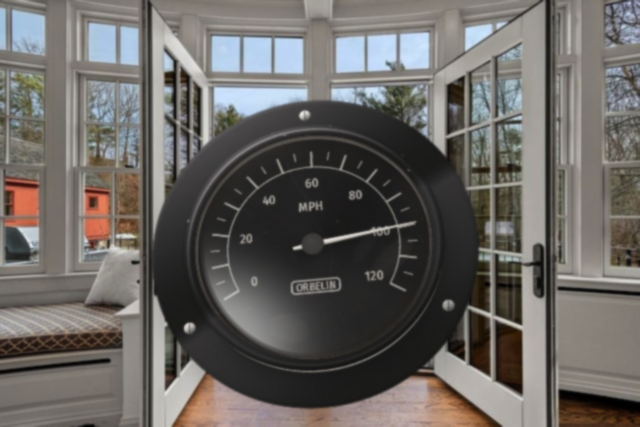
100 mph
